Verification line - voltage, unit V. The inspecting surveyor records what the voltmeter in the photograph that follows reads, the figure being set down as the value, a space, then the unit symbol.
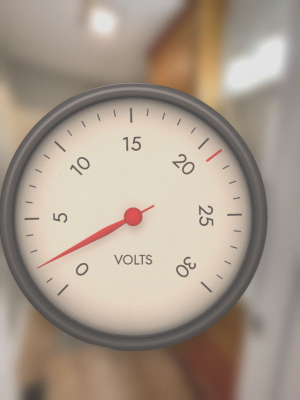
2 V
